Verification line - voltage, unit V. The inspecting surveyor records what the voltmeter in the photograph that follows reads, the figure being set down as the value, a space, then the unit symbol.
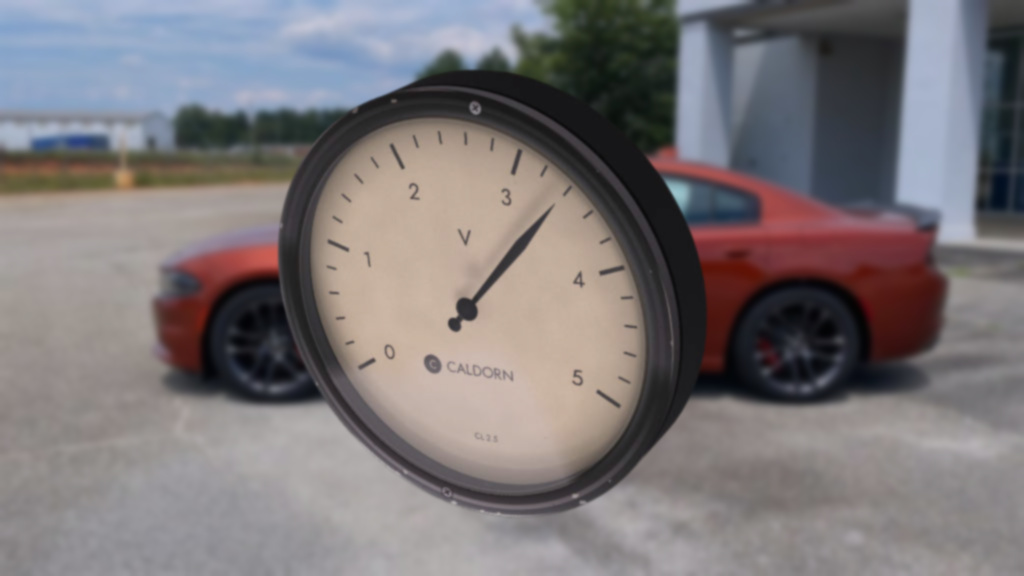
3.4 V
